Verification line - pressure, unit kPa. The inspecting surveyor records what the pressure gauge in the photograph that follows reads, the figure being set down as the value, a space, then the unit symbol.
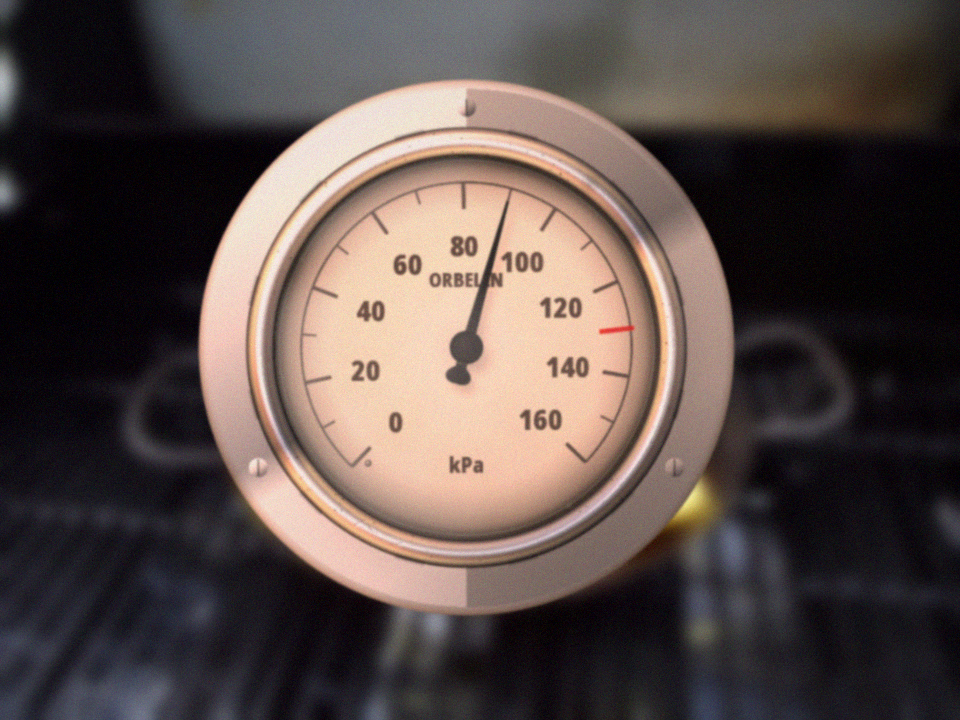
90 kPa
